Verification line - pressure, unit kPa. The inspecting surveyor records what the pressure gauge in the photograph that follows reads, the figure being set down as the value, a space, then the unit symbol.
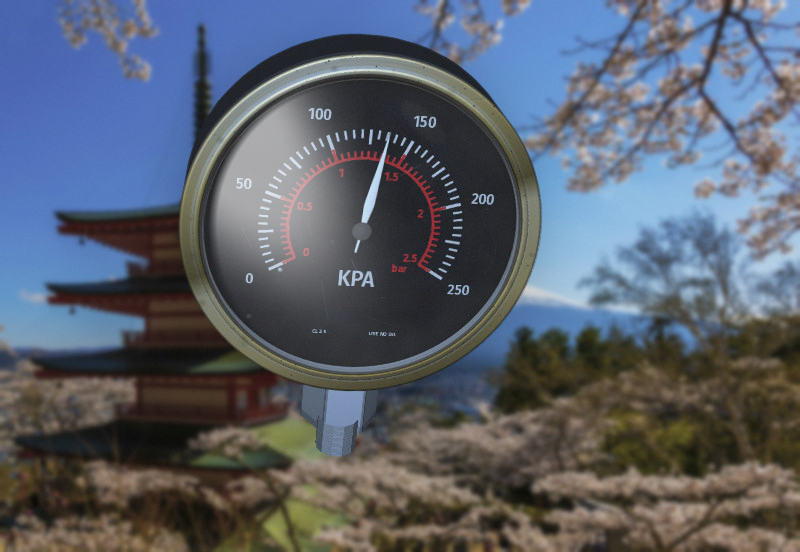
135 kPa
